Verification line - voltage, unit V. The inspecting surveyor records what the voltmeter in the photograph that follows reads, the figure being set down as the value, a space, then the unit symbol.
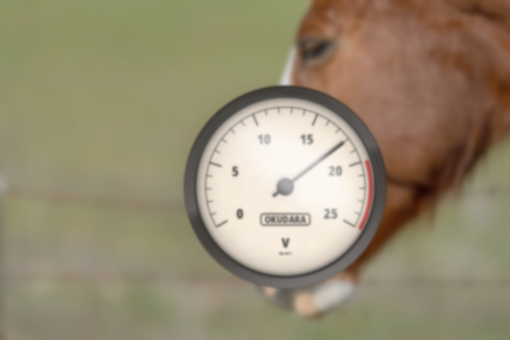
18 V
